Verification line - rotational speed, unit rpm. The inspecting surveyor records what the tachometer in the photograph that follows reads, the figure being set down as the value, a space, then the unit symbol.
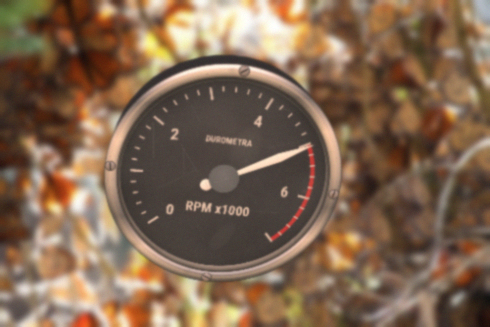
5000 rpm
